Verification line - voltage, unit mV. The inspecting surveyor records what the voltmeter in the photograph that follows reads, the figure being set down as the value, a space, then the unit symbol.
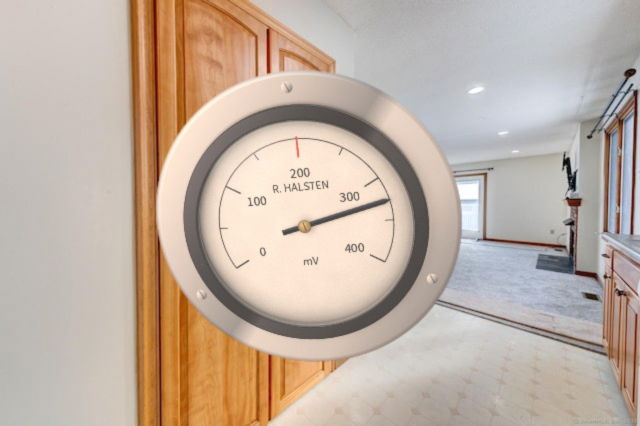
325 mV
